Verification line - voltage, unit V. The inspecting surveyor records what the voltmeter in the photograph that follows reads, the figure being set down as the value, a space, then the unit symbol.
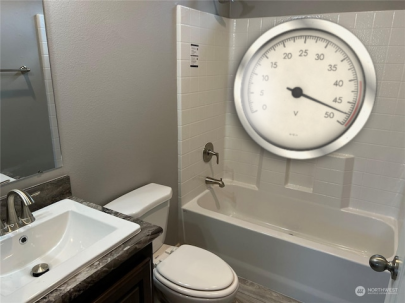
47.5 V
